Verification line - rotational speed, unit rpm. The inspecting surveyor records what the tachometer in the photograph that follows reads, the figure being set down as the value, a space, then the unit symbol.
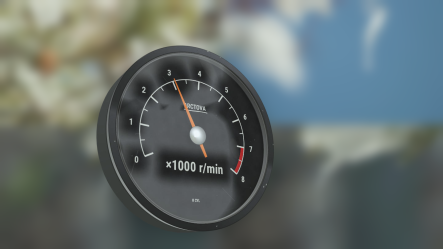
3000 rpm
